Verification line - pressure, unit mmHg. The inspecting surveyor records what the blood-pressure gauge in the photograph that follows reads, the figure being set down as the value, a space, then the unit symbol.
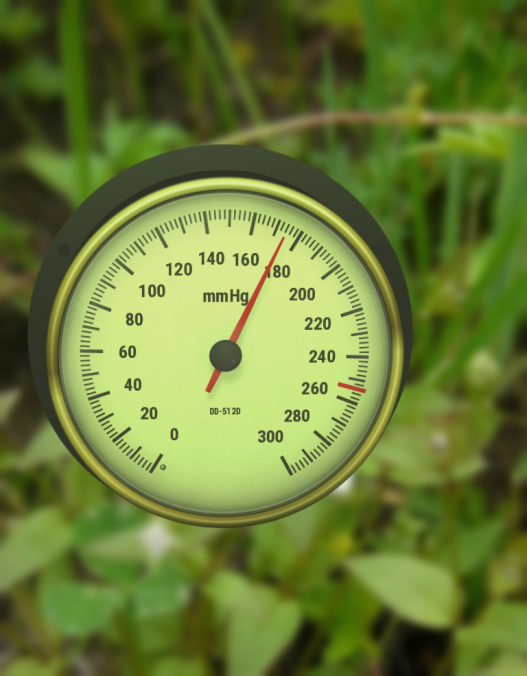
174 mmHg
